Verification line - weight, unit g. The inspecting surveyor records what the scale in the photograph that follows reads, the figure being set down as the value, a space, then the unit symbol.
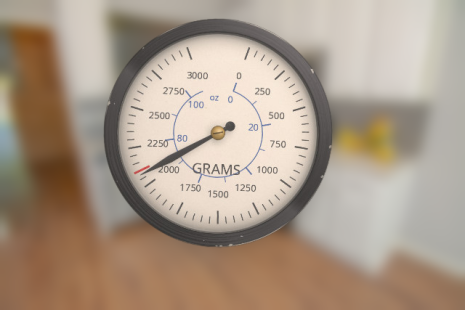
2075 g
